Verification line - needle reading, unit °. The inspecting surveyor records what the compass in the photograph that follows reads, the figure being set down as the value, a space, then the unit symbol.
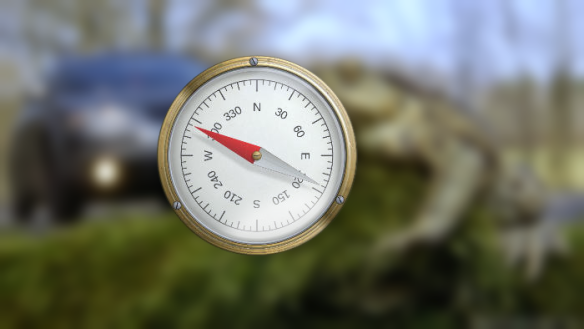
295 °
